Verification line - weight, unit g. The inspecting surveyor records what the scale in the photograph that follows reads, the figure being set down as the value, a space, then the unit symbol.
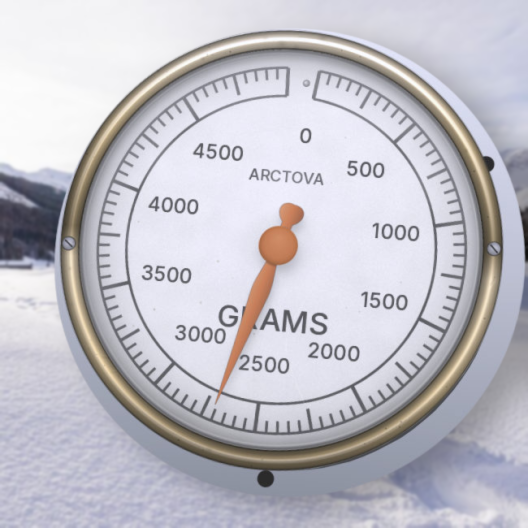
2700 g
